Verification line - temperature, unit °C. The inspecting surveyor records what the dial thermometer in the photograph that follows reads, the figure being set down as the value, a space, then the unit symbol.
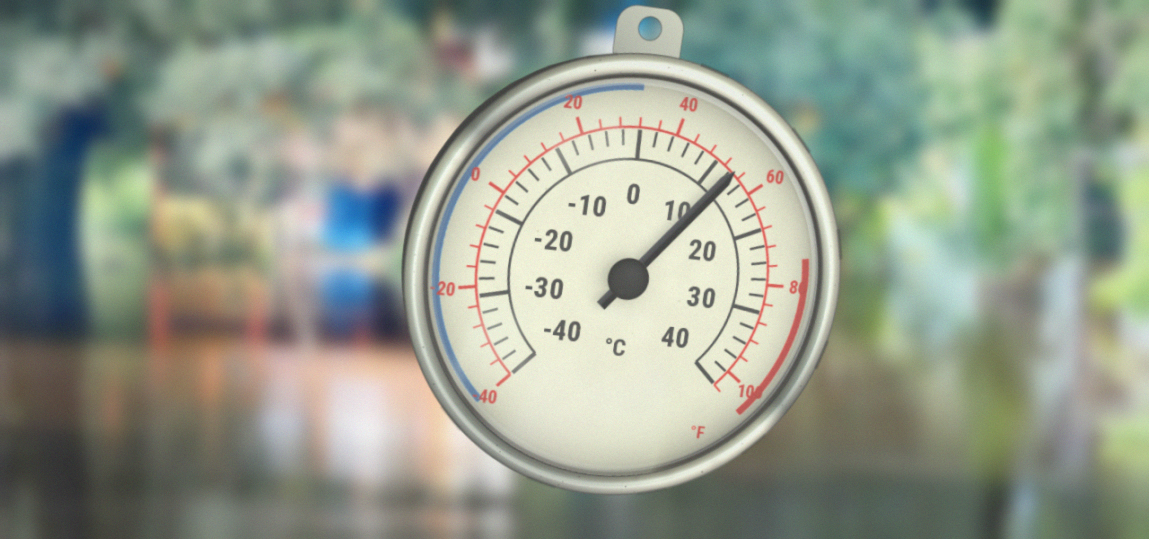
12 °C
